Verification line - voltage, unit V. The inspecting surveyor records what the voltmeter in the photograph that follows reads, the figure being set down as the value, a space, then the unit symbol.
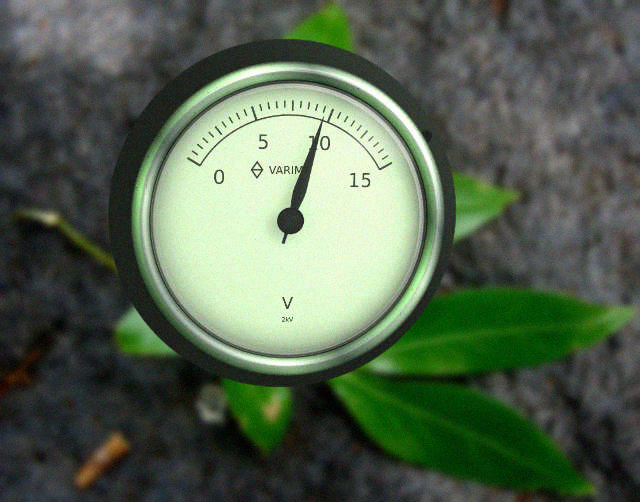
9.5 V
